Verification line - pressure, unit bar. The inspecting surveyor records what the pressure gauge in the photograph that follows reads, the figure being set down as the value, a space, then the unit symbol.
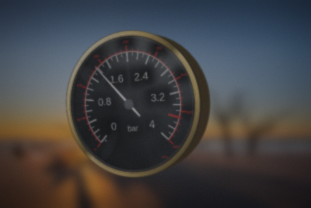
1.4 bar
